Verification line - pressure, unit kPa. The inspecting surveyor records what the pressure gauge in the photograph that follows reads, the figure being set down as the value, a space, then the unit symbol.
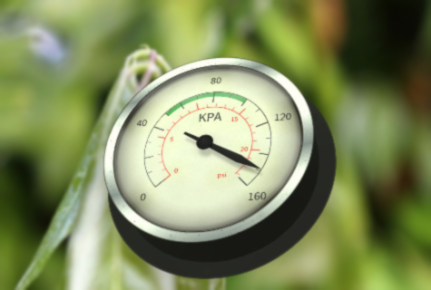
150 kPa
